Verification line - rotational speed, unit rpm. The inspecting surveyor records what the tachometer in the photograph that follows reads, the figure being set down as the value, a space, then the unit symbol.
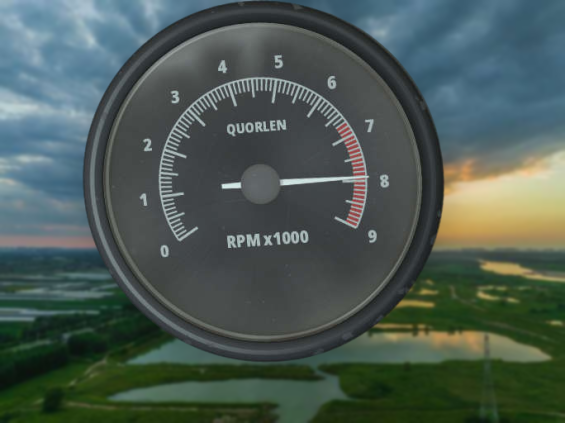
7900 rpm
